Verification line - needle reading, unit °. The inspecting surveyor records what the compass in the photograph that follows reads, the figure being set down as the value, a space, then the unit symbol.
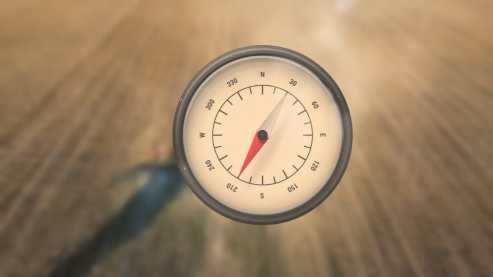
210 °
